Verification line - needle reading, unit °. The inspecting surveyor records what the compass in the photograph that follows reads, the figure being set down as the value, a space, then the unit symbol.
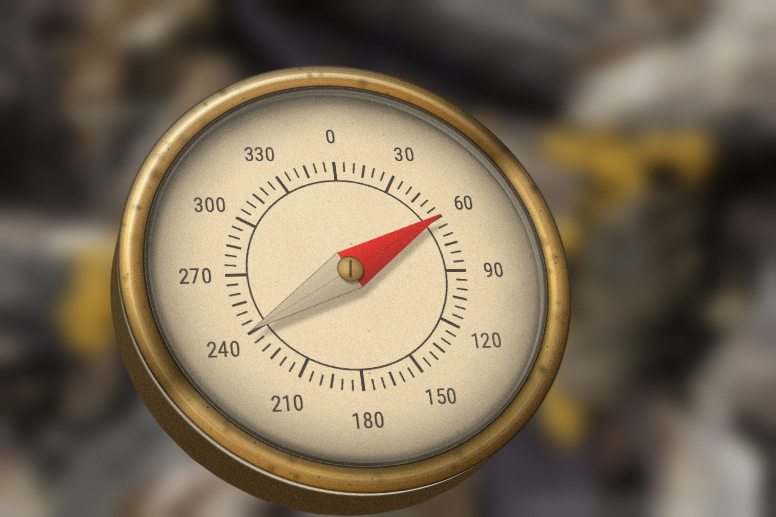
60 °
